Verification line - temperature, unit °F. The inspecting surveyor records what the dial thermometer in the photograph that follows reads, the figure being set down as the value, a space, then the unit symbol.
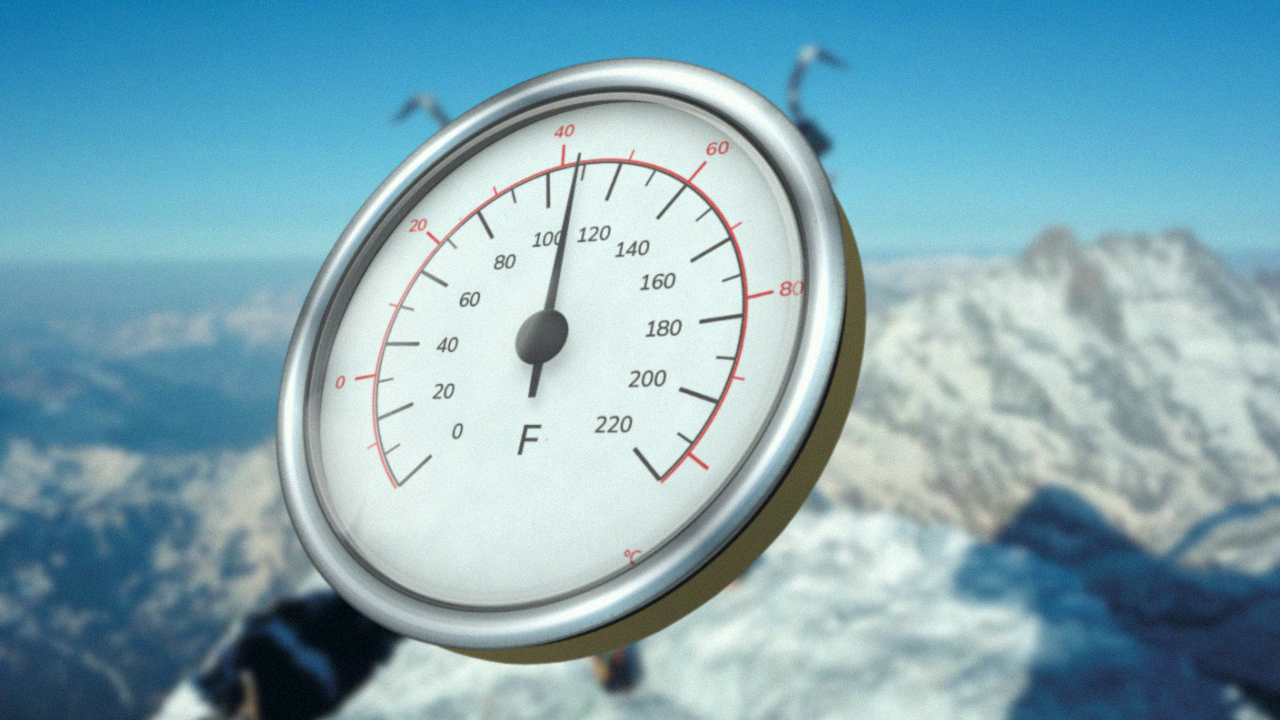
110 °F
